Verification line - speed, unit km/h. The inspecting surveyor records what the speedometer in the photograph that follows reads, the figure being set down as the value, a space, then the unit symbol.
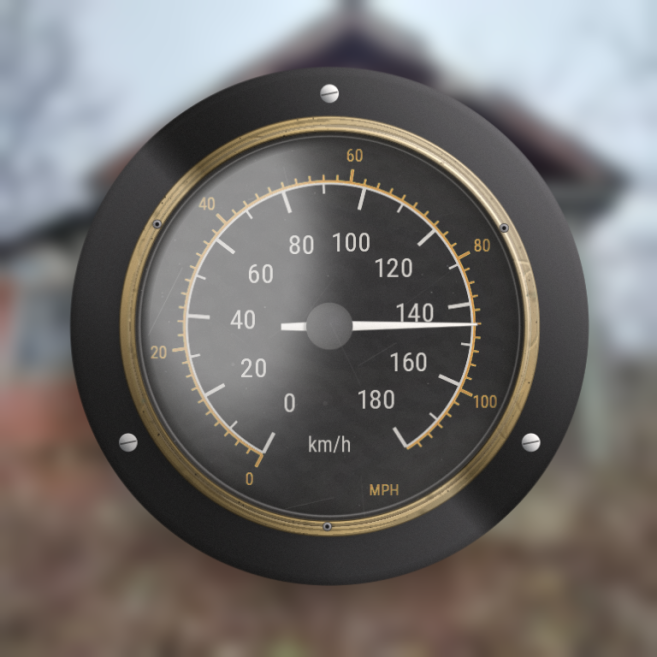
145 km/h
